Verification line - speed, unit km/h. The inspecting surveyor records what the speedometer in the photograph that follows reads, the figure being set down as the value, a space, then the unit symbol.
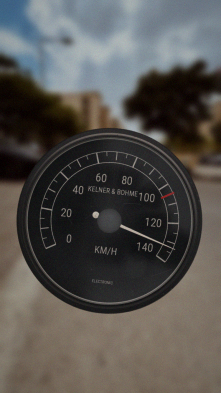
132.5 km/h
